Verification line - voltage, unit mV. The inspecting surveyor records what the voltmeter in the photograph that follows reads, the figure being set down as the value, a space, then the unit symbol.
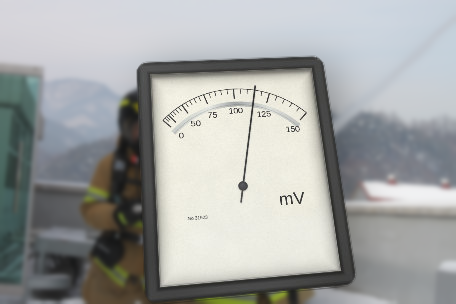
115 mV
